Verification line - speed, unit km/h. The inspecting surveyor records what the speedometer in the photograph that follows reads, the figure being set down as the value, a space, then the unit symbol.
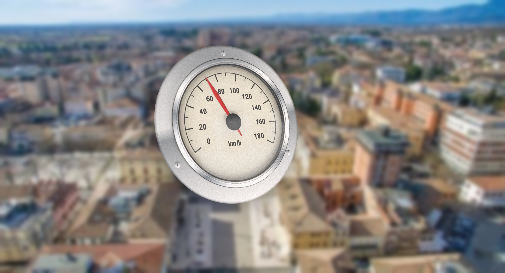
70 km/h
